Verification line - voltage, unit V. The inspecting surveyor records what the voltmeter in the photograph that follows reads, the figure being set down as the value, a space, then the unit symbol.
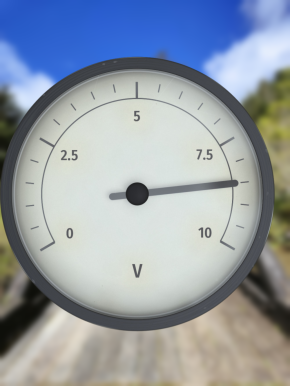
8.5 V
